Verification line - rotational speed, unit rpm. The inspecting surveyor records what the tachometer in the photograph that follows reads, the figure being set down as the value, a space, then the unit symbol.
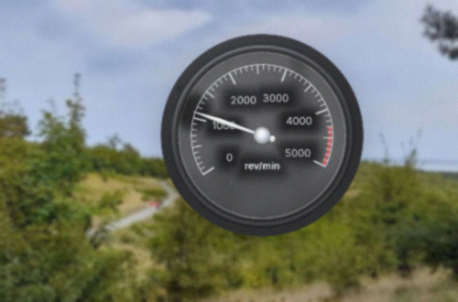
1100 rpm
